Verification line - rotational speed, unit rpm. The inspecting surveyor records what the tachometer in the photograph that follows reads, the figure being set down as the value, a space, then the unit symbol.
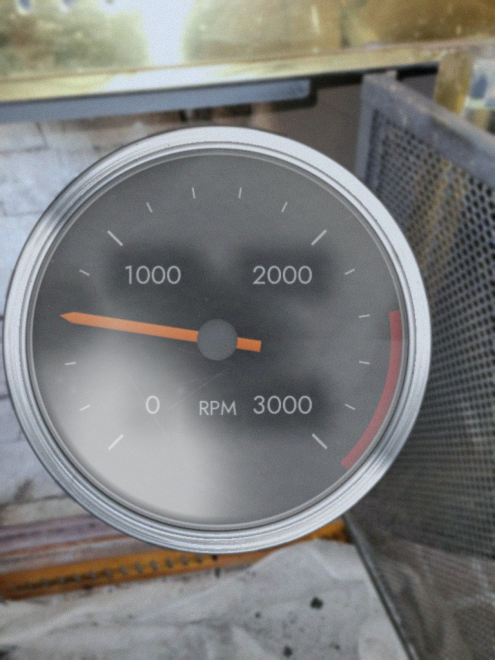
600 rpm
